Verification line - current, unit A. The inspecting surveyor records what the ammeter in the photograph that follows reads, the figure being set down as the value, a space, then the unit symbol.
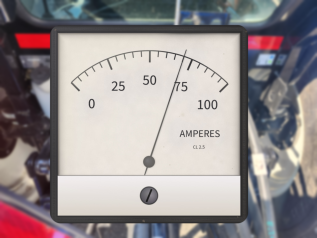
70 A
